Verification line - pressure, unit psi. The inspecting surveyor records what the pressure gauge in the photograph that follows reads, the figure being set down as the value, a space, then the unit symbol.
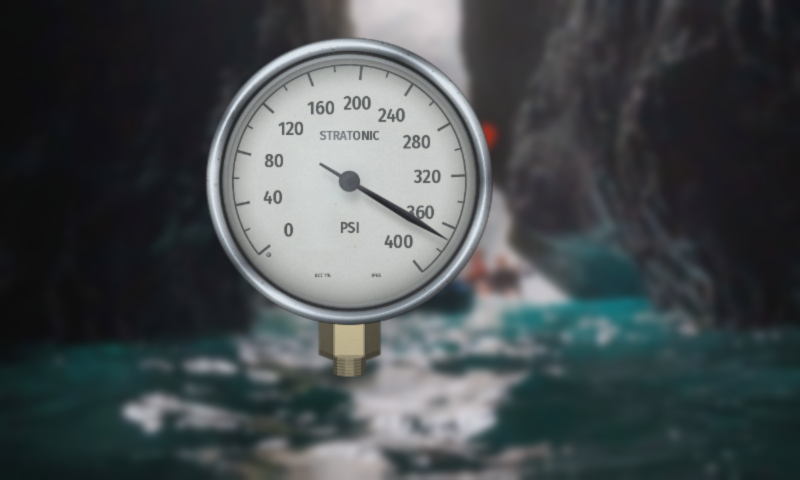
370 psi
